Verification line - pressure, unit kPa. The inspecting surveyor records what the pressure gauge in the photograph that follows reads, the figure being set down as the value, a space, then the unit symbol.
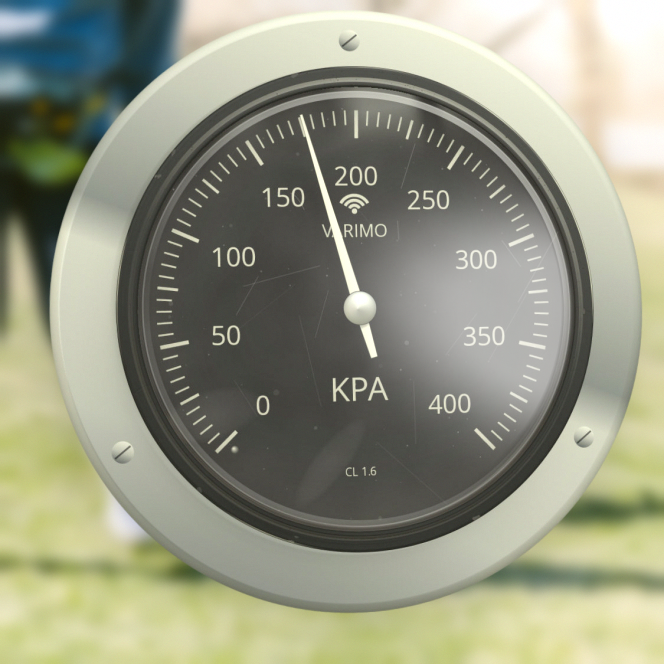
175 kPa
